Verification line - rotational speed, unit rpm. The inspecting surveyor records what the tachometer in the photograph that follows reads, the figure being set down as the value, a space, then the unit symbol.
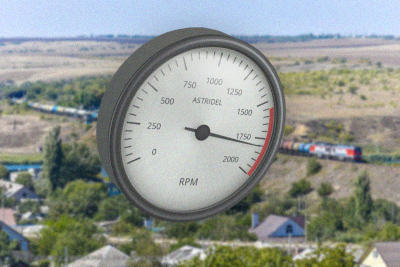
1800 rpm
